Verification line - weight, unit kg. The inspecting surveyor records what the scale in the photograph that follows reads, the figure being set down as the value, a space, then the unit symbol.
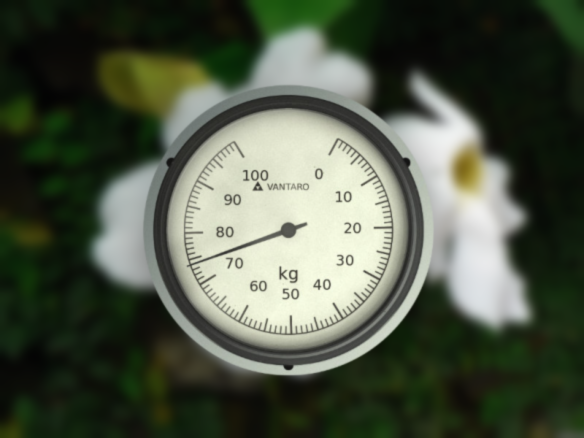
74 kg
